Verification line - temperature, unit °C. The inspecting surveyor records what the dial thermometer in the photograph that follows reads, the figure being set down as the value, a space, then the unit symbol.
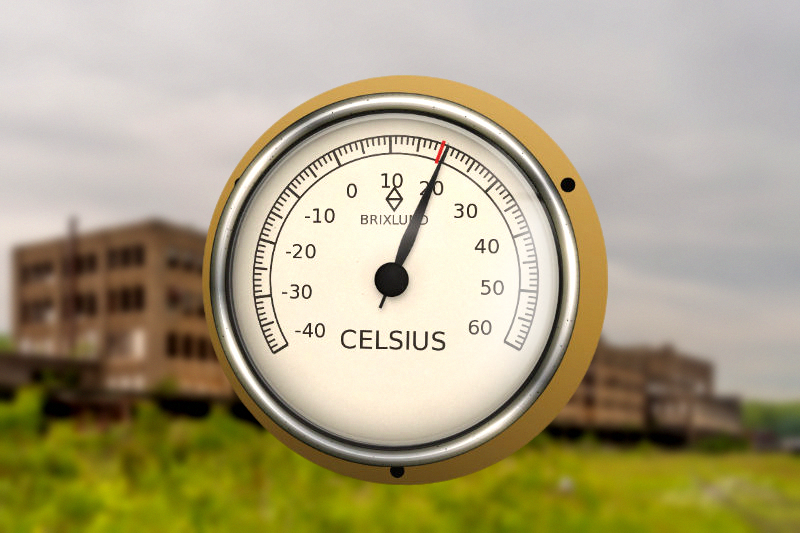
20 °C
